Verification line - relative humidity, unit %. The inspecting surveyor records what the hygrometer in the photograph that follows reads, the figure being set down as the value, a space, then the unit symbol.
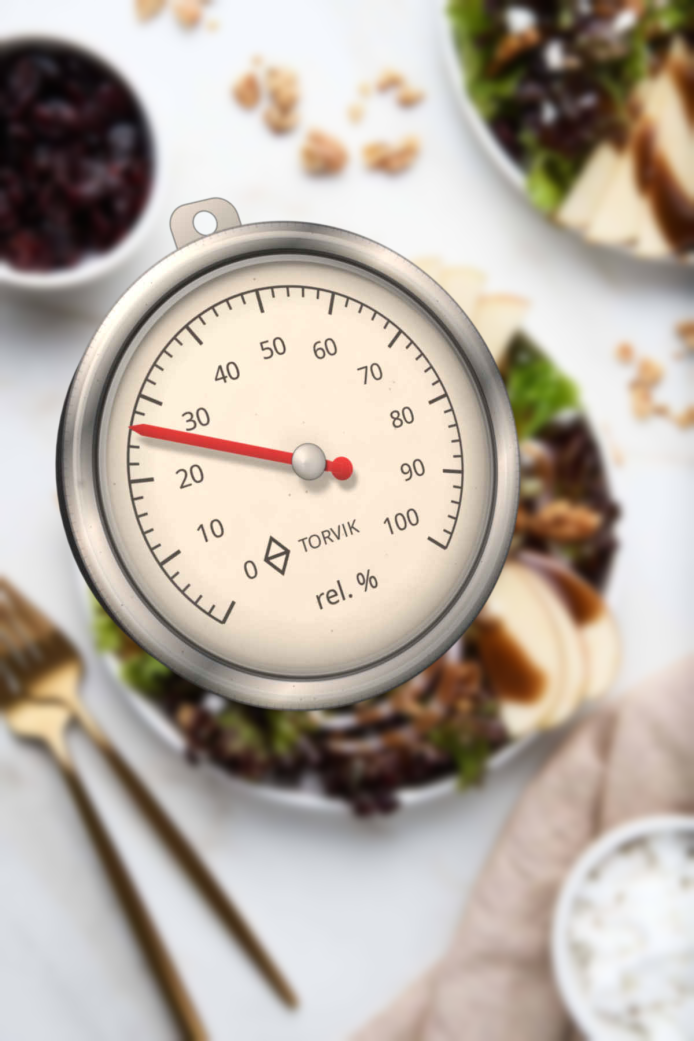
26 %
